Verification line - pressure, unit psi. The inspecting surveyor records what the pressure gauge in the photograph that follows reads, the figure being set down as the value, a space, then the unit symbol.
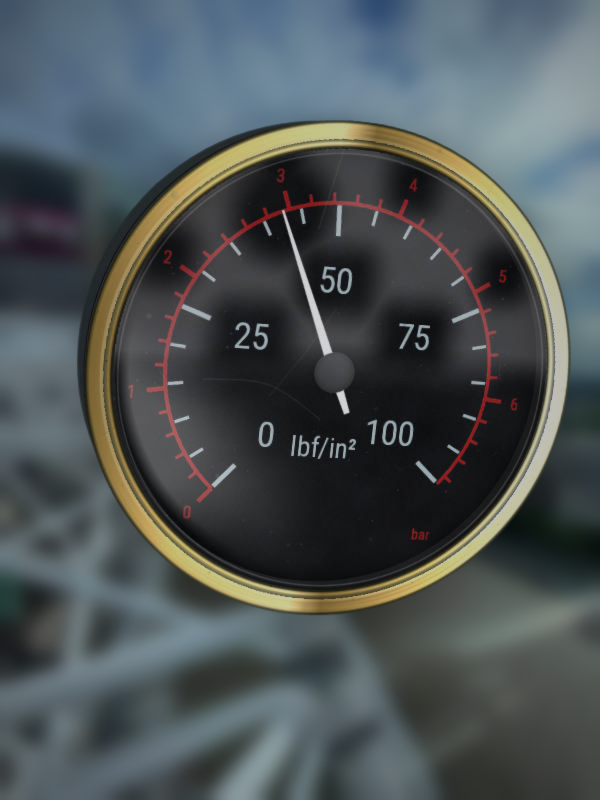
42.5 psi
